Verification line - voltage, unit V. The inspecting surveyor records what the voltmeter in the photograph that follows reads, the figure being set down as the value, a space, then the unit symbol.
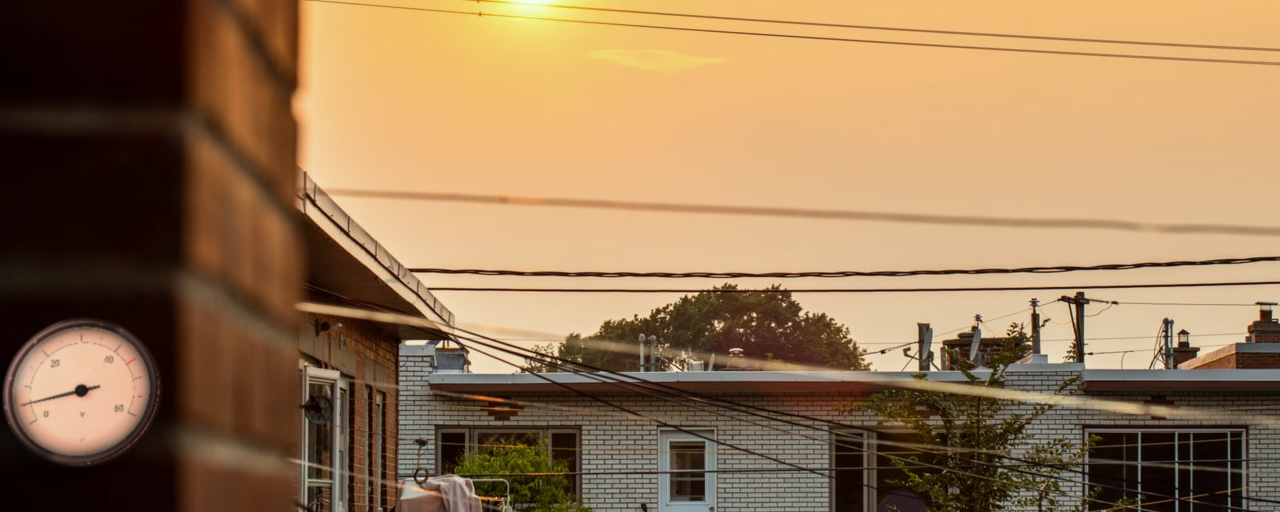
5 V
